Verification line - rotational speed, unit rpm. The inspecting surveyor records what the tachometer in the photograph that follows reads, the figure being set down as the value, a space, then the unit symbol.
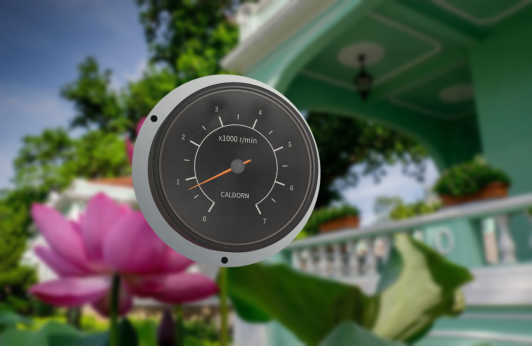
750 rpm
